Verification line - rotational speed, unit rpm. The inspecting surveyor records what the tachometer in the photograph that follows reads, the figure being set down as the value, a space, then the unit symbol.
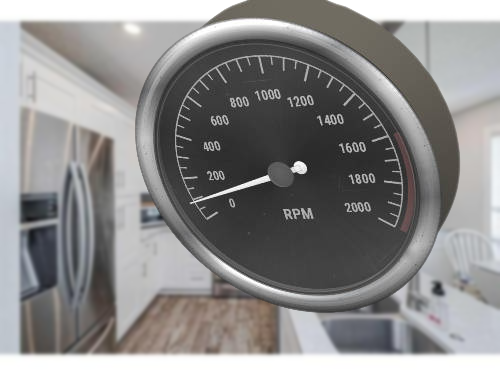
100 rpm
